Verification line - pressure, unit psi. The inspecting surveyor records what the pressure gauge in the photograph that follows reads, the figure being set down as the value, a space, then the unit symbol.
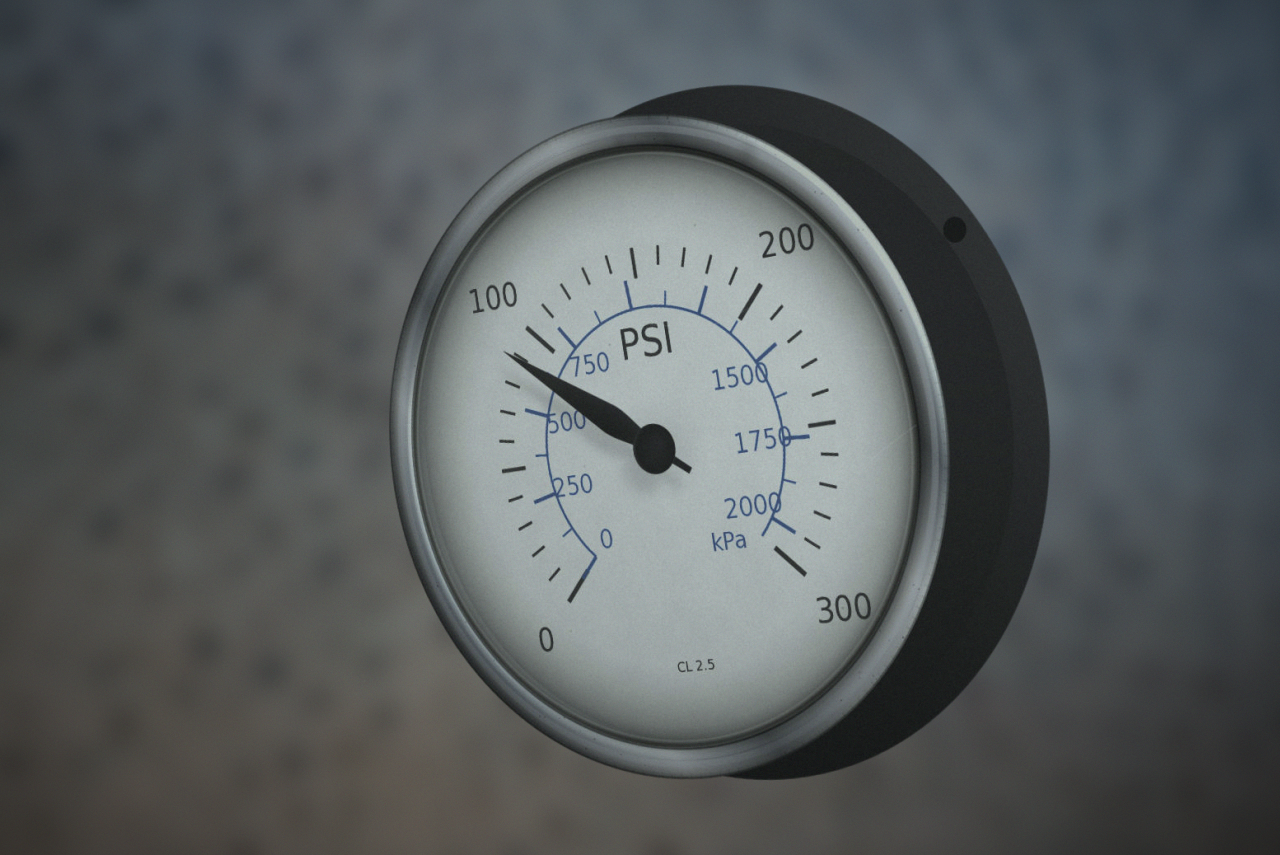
90 psi
